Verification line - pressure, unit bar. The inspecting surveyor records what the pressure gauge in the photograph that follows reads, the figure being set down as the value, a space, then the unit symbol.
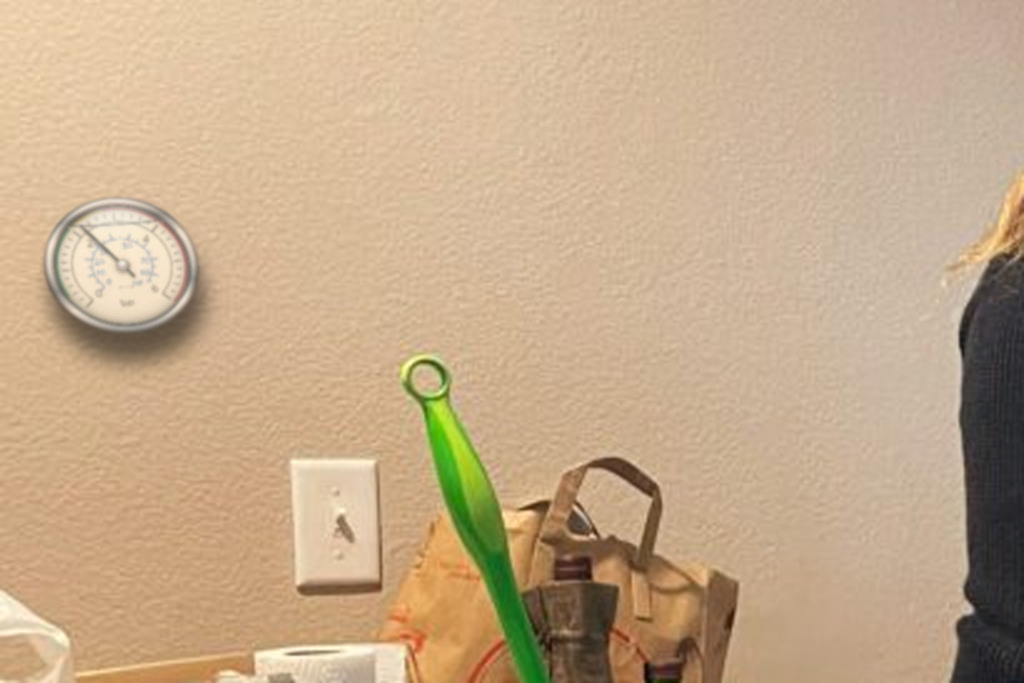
2.2 bar
